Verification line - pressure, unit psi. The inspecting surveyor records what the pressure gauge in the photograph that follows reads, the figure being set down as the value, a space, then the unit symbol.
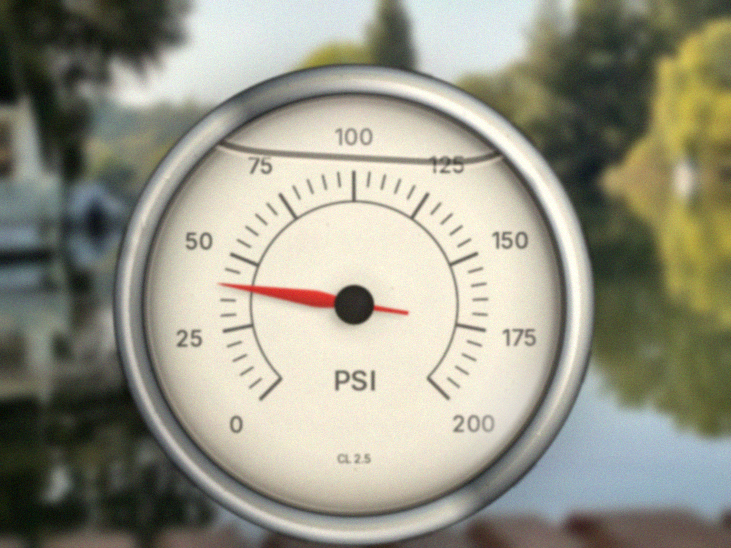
40 psi
